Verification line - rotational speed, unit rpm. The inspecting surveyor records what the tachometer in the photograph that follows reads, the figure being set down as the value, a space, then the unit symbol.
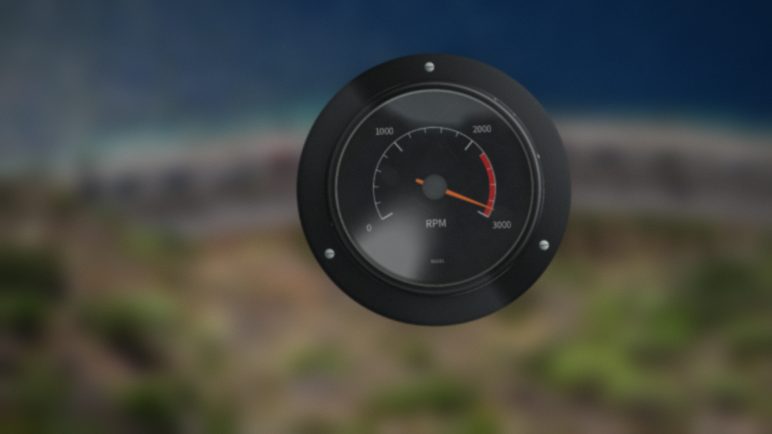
2900 rpm
